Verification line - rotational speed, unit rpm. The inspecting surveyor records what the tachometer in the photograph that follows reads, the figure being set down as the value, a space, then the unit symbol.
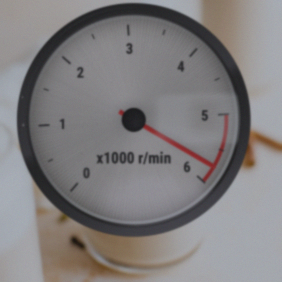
5750 rpm
